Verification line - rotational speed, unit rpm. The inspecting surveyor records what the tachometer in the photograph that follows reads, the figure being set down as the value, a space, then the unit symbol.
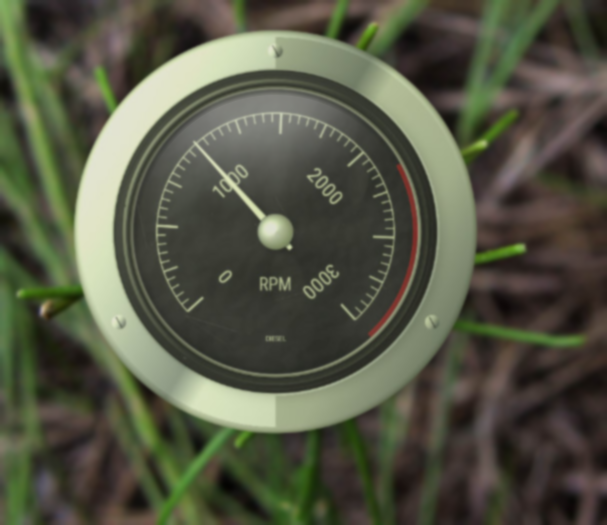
1000 rpm
